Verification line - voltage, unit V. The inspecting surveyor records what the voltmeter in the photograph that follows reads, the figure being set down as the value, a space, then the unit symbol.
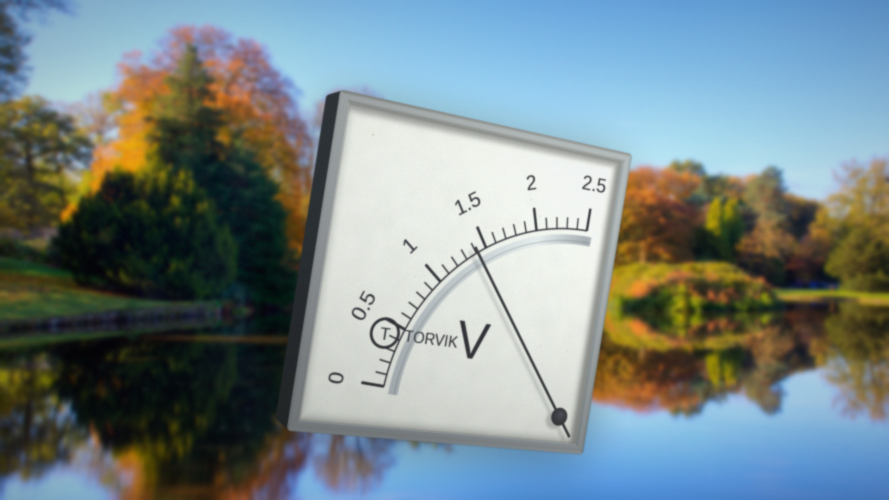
1.4 V
